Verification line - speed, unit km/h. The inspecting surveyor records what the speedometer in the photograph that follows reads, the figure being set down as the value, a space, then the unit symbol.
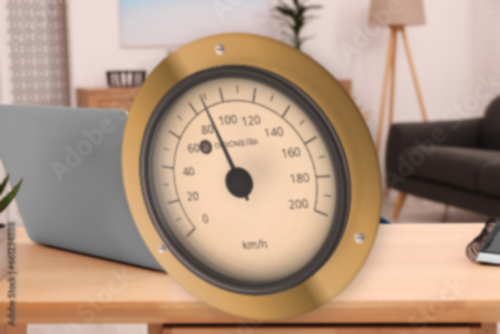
90 km/h
